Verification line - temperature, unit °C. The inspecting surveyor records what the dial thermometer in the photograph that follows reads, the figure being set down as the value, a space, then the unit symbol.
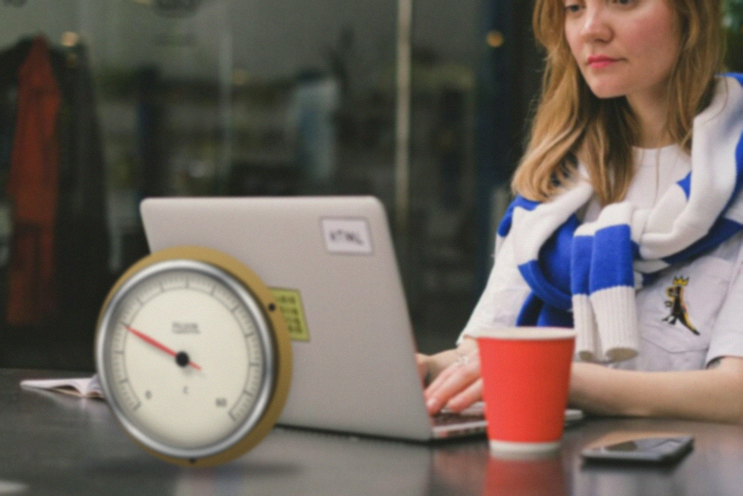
15 °C
